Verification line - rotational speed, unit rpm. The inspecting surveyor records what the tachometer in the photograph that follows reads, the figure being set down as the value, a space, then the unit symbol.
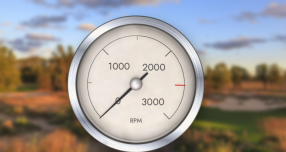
0 rpm
